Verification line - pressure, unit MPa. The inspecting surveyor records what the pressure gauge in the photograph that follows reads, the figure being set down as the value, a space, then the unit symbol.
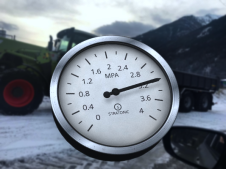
3.2 MPa
